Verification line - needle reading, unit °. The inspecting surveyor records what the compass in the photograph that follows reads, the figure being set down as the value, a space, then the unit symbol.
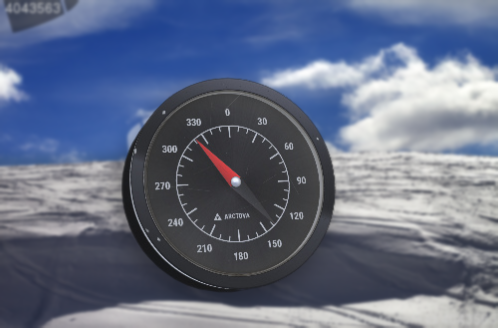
320 °
